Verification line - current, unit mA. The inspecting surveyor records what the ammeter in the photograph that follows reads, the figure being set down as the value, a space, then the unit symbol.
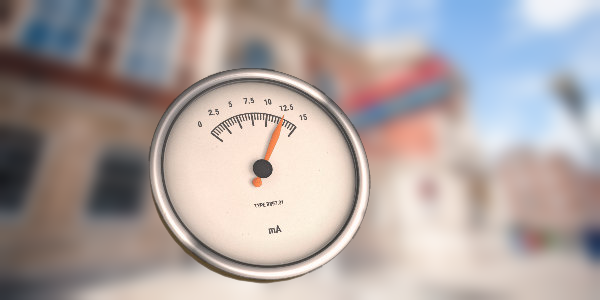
12.5 mA
